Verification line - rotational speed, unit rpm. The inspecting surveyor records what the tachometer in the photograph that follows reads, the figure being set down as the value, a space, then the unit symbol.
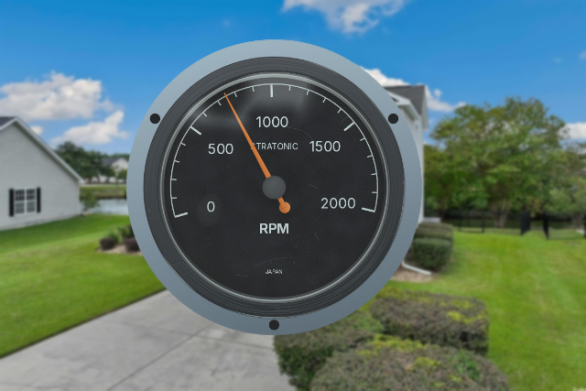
750 rpm
